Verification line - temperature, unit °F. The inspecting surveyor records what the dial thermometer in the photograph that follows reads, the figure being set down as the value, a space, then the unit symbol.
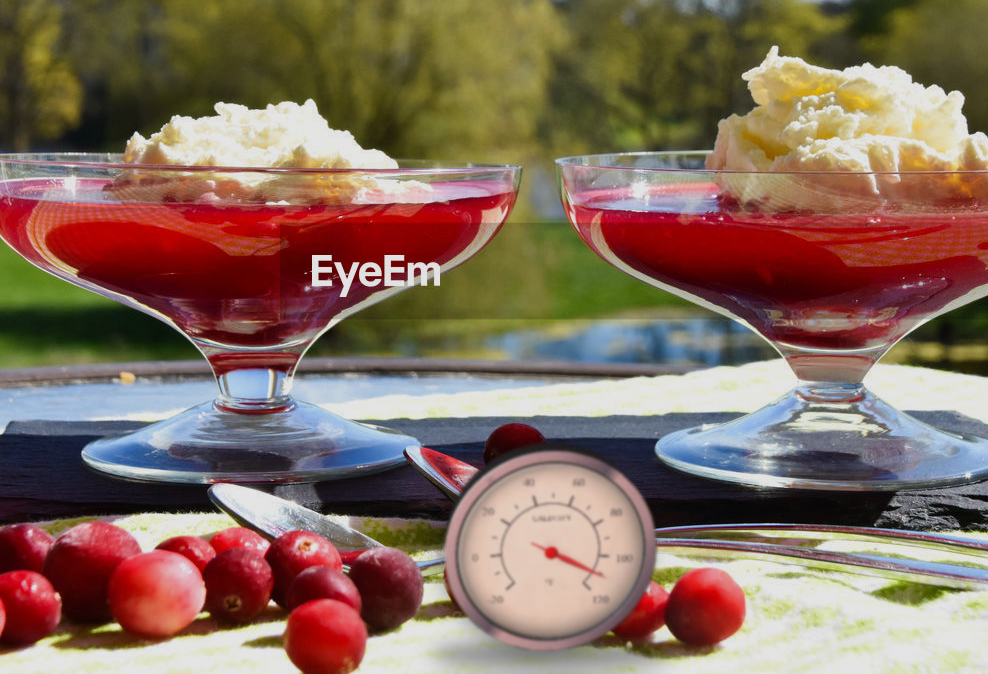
110 °F
